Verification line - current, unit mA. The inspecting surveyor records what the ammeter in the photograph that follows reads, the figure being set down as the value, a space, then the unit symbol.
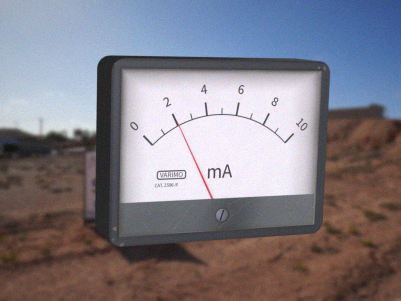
2 mA
